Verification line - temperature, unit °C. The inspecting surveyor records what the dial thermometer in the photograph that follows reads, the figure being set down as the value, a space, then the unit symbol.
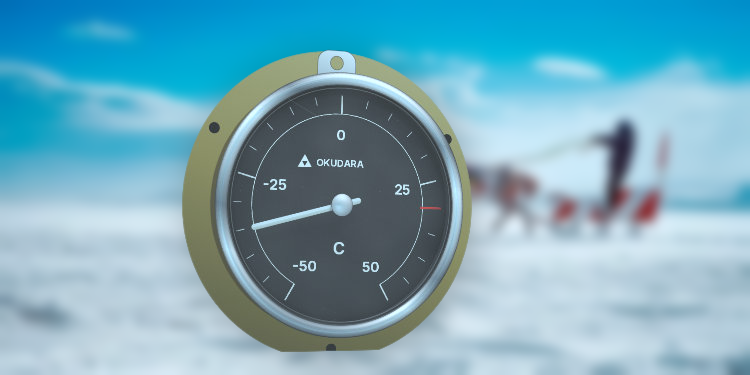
-35 °C
